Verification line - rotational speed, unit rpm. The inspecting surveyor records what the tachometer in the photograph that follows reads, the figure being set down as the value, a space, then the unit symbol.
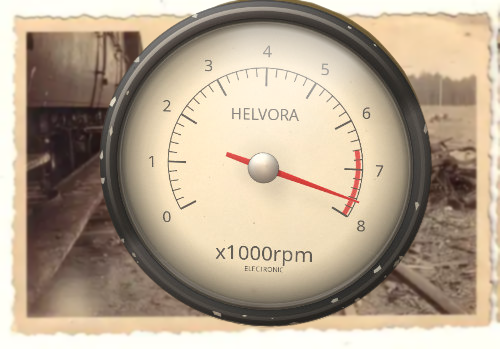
7600 rpm
